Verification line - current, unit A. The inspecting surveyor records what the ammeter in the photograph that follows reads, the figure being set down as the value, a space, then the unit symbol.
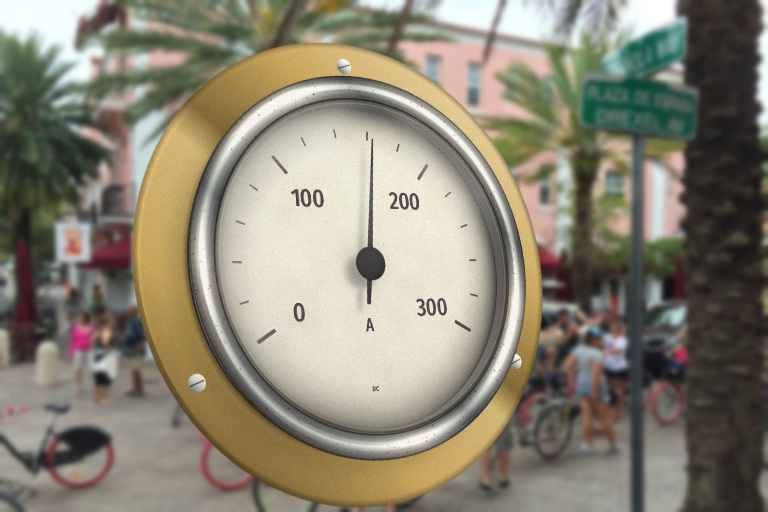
160 A
